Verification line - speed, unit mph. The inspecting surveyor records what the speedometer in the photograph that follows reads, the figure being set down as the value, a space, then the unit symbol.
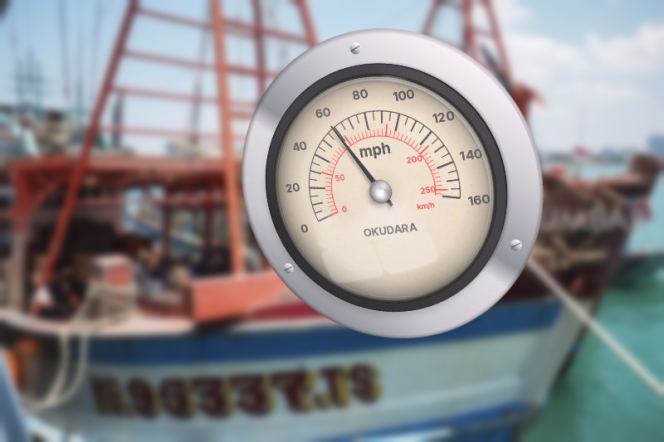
60 mph
